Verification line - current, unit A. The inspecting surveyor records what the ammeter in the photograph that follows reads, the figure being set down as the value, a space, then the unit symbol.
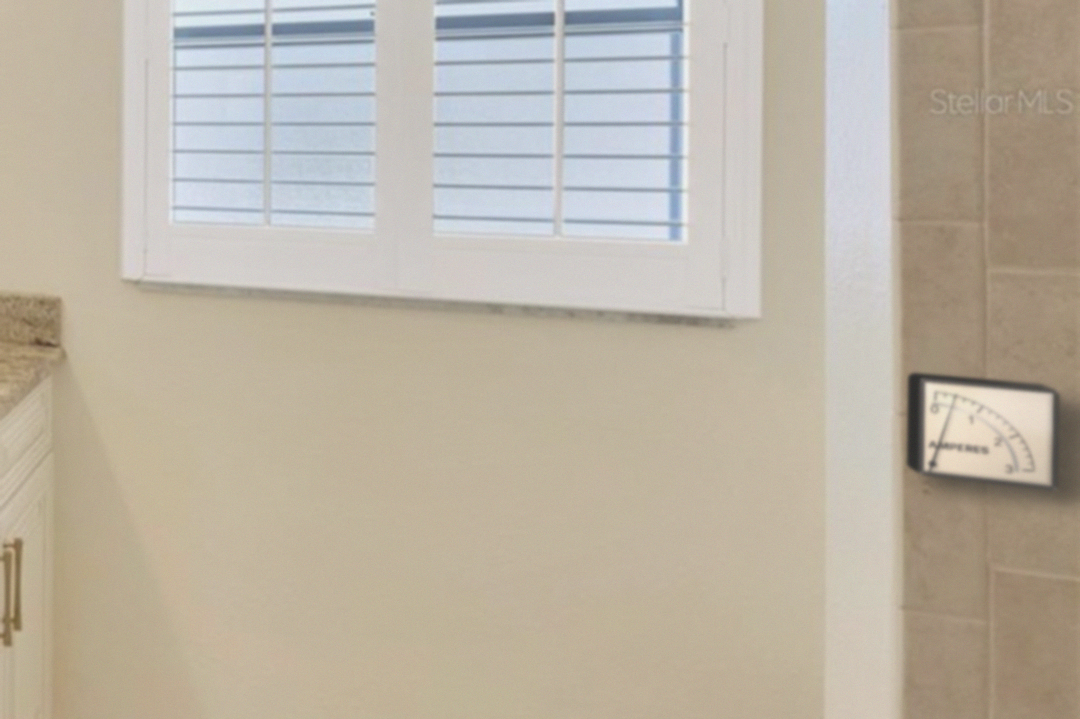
0.4 A
